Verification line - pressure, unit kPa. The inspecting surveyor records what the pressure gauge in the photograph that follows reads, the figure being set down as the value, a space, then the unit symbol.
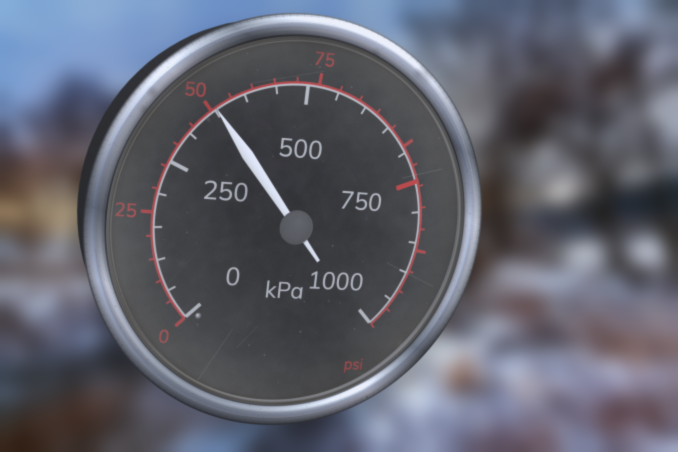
350 kPa
